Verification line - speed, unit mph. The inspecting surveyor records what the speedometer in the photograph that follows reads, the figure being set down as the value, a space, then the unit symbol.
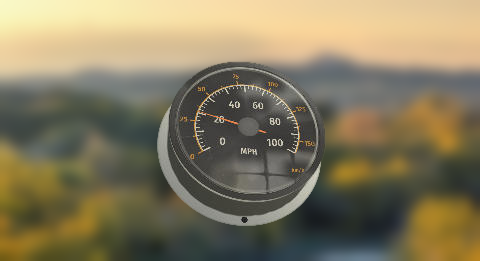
20 mph
